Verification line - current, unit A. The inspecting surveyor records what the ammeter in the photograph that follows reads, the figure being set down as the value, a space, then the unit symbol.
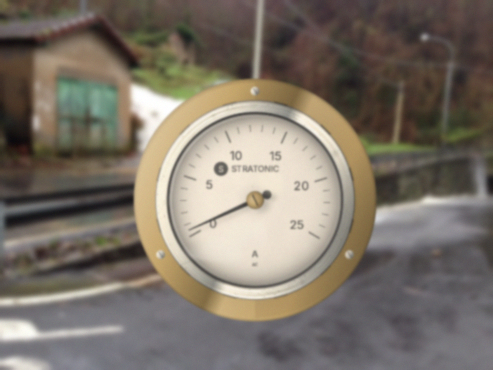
0.5 A
